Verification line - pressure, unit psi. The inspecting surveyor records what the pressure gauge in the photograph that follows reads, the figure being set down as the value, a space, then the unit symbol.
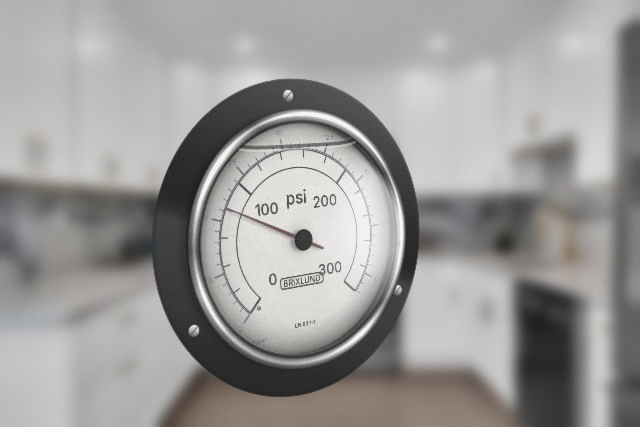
80 psi
